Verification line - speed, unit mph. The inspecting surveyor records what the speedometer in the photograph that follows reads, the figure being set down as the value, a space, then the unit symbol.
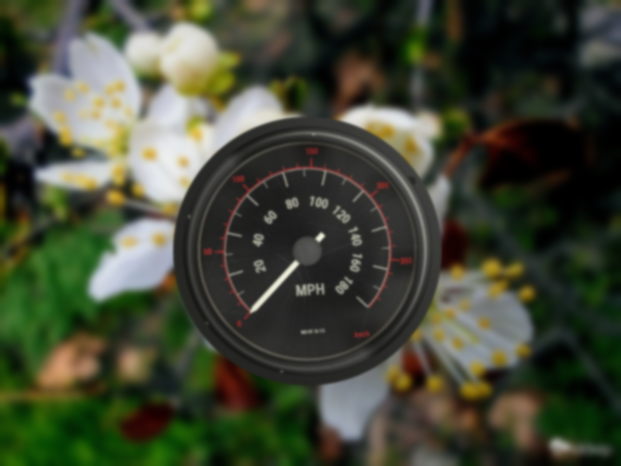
0 mph
